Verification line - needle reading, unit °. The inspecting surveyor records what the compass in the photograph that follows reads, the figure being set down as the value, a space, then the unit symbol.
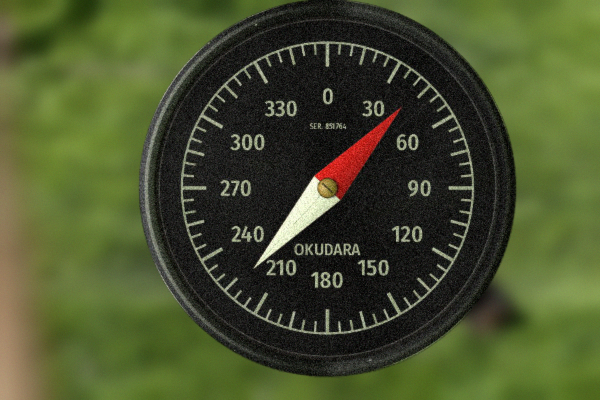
42.5 °
